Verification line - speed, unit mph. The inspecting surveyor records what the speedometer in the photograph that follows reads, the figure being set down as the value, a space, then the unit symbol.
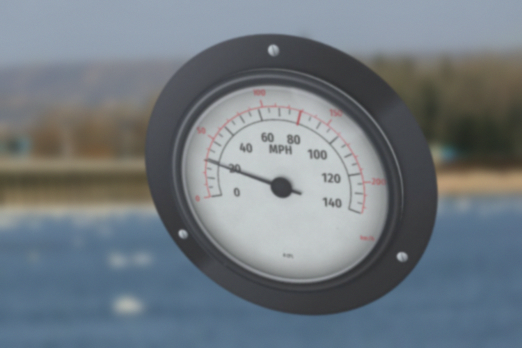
20 mph
